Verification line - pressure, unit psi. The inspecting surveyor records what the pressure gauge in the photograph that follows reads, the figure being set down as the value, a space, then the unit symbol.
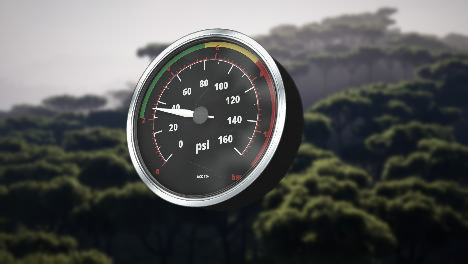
35 psi
